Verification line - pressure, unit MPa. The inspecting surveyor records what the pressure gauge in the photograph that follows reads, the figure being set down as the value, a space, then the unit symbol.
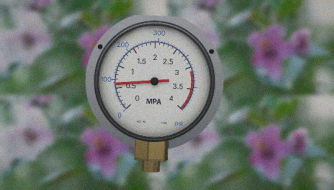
0.6 MPa
